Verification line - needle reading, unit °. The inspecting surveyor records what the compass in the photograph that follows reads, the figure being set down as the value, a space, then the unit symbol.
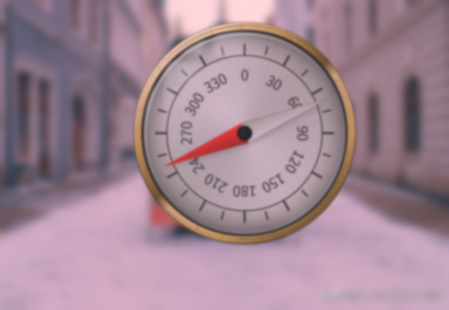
247.5 °
